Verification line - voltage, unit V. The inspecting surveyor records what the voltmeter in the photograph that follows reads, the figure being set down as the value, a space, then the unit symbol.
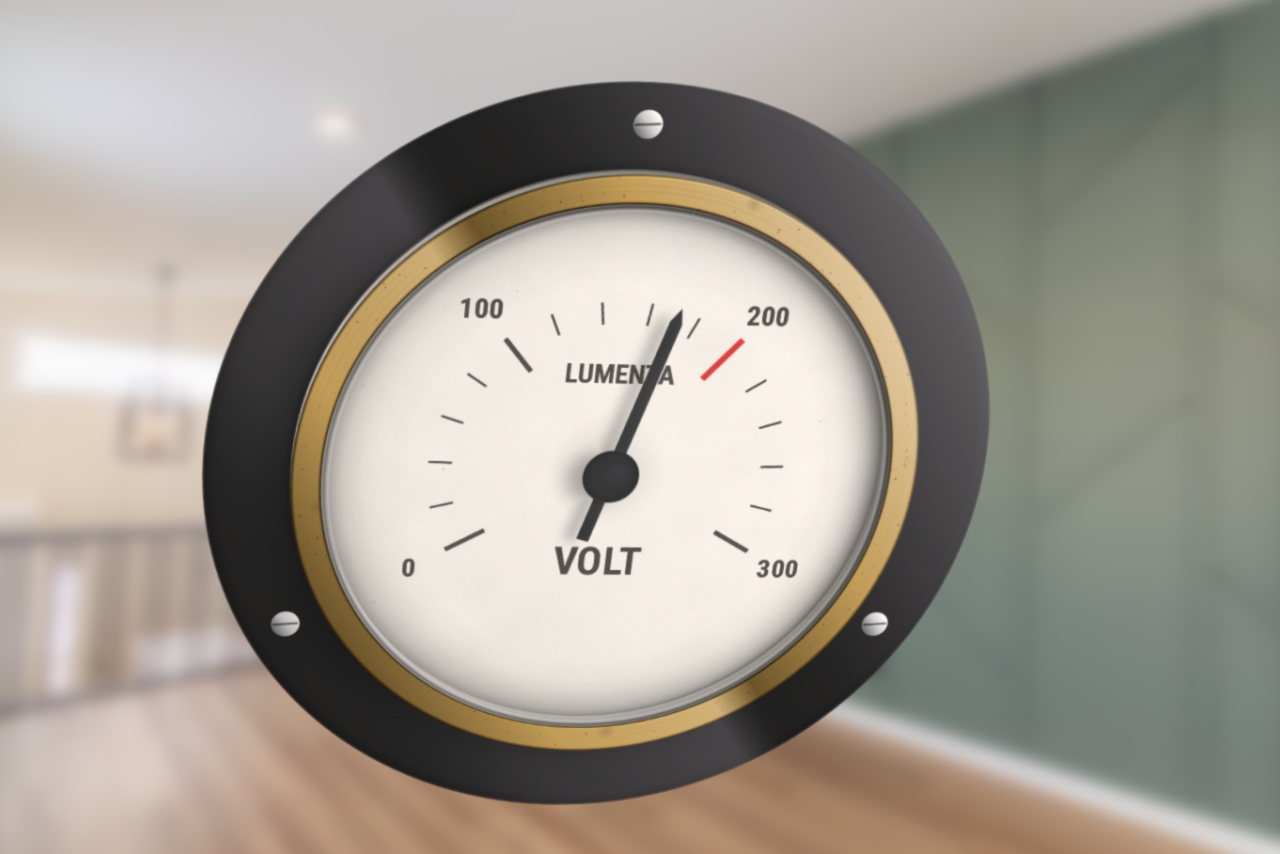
170 V
